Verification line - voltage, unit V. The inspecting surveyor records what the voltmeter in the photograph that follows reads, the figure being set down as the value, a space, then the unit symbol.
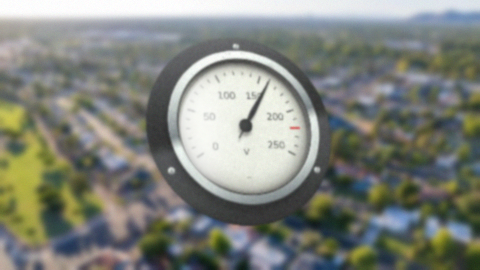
160 V
